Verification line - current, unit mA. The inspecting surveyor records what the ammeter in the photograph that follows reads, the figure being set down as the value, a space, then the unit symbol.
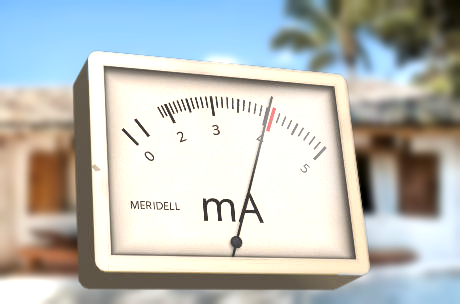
4 mA
